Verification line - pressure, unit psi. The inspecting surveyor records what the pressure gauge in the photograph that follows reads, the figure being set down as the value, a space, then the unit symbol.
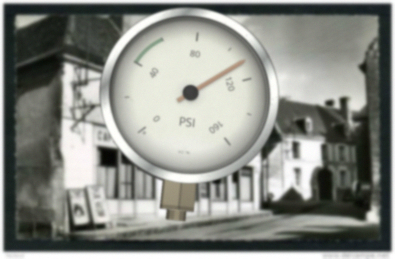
110 psi
